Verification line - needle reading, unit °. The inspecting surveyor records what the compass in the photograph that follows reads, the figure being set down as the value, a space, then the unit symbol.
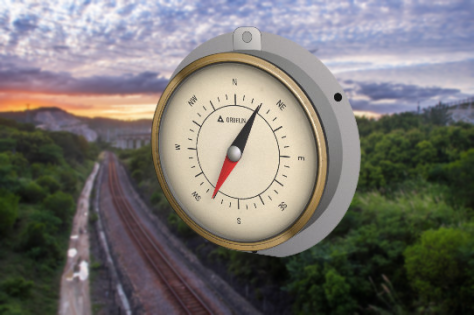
210 °
